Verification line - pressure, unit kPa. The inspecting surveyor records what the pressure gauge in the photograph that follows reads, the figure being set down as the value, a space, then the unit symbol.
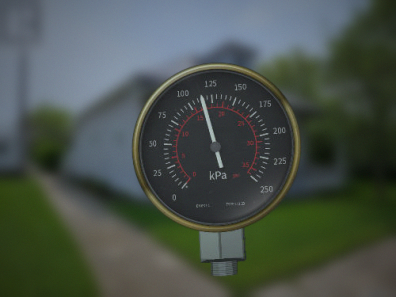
115 kPa
